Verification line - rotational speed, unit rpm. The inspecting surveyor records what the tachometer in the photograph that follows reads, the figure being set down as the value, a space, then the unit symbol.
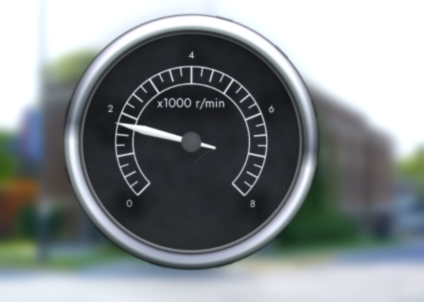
1750 rpm
